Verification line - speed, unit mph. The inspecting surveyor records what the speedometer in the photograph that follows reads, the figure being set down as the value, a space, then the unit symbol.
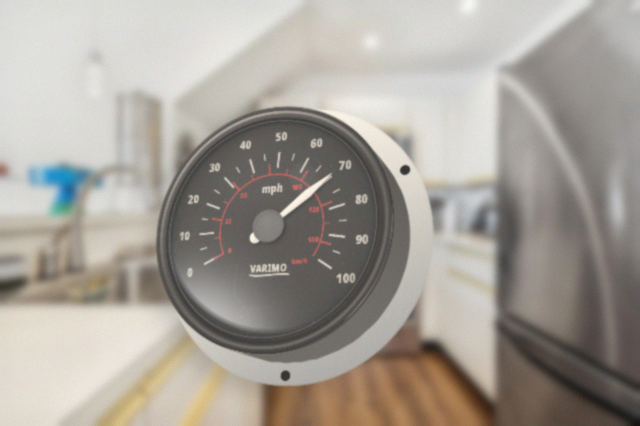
70 mph
